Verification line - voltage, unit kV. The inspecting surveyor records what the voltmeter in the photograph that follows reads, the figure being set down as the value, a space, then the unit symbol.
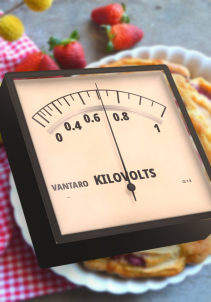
0.7 kV
